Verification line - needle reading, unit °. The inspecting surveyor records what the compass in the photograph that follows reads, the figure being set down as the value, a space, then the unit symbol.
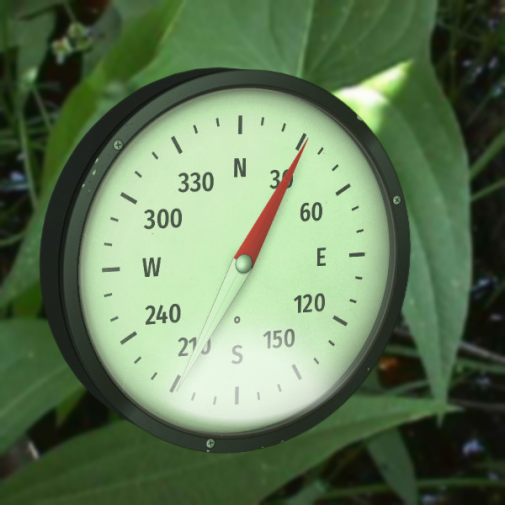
30 °
